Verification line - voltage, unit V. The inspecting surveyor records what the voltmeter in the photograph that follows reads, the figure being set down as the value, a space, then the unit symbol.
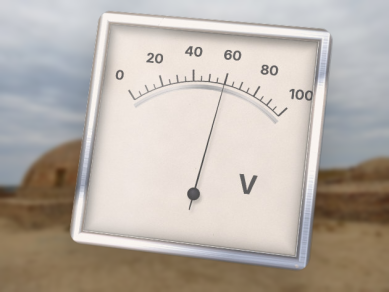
60 V
